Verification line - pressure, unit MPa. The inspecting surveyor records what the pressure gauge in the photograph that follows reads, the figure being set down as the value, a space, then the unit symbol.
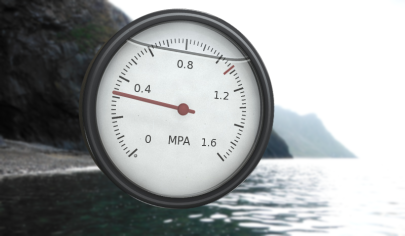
0.32 MPa
